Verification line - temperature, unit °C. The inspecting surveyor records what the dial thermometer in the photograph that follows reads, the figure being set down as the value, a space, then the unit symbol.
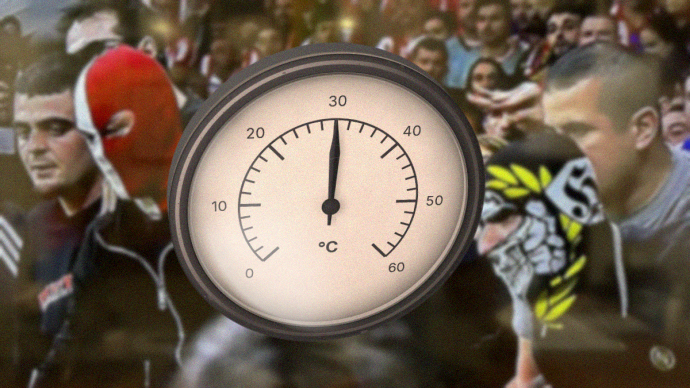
30 °C
